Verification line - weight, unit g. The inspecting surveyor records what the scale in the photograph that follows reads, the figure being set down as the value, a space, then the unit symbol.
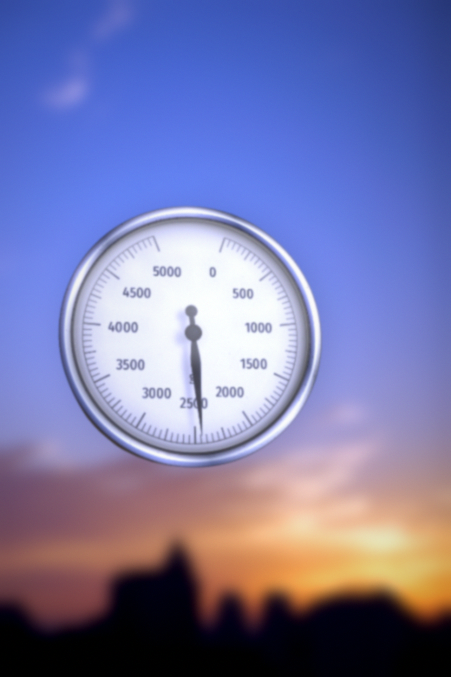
2450 g
